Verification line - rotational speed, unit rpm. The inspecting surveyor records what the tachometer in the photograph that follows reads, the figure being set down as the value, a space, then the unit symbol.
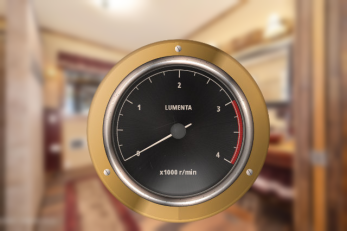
0 rpm
